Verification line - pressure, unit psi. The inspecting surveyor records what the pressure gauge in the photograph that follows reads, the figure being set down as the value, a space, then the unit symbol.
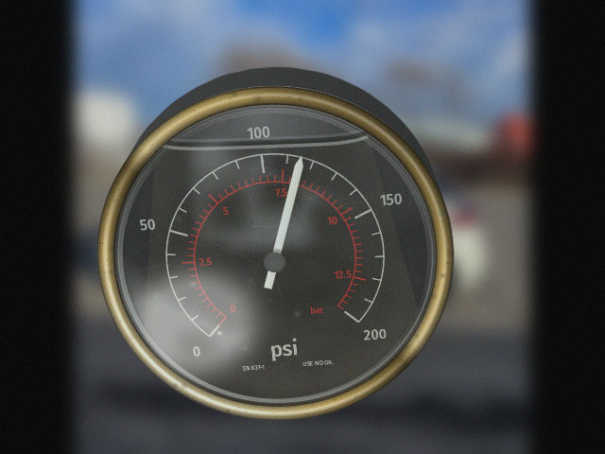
115 psi
